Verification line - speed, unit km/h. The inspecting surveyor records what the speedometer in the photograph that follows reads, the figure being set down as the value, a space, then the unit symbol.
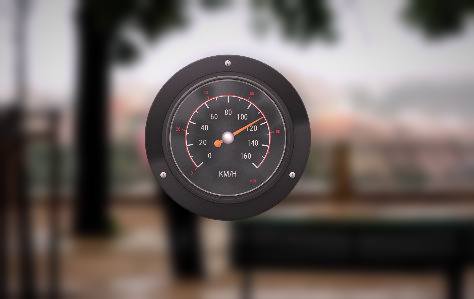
115 km/h
